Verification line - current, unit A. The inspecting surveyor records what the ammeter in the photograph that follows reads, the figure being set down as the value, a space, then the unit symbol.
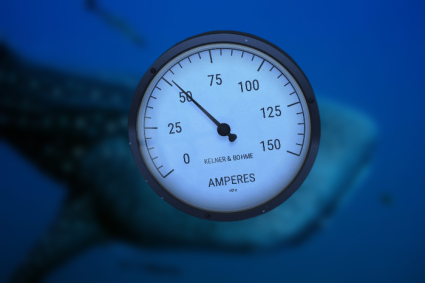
52.5 A
